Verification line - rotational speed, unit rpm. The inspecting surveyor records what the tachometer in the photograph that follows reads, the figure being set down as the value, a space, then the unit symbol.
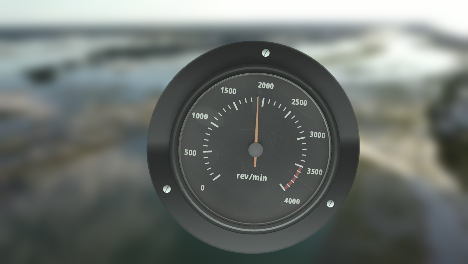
1900 rpm
